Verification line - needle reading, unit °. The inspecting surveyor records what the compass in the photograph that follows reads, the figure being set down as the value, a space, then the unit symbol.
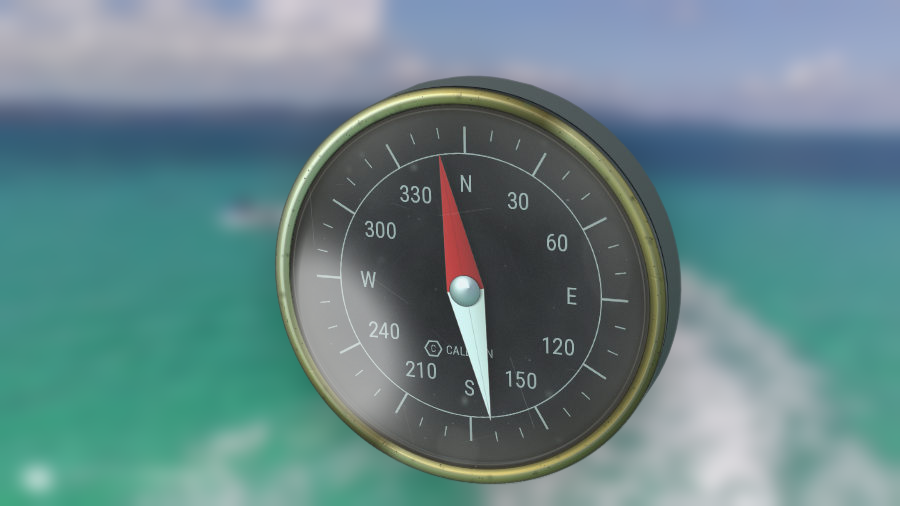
350 °
